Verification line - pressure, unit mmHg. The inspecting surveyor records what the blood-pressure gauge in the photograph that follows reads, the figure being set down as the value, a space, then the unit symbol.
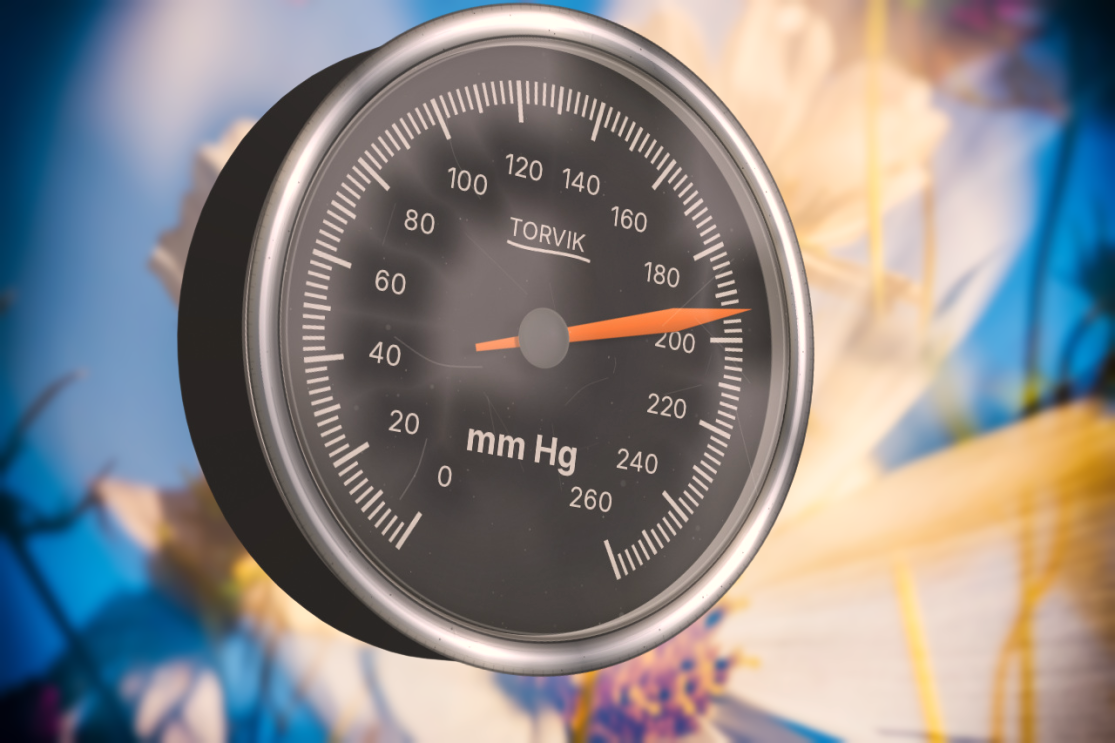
194 mmHg
